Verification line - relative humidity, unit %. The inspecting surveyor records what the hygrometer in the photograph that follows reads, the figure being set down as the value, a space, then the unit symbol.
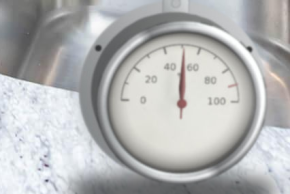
50 %
